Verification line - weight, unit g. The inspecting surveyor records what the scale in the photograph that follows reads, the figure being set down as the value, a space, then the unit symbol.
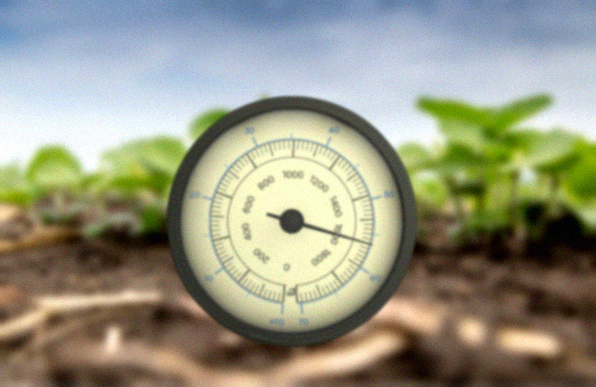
1600 g
